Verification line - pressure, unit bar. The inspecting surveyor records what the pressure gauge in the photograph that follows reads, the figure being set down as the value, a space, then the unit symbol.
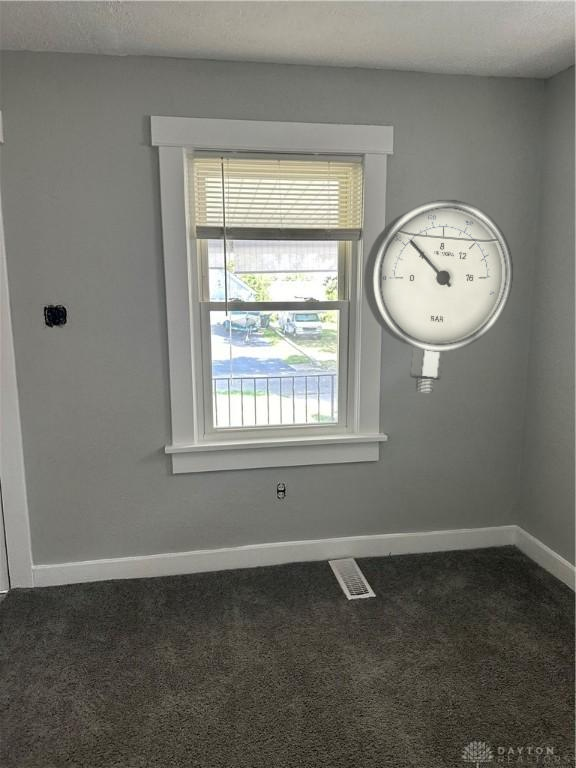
4 bar
